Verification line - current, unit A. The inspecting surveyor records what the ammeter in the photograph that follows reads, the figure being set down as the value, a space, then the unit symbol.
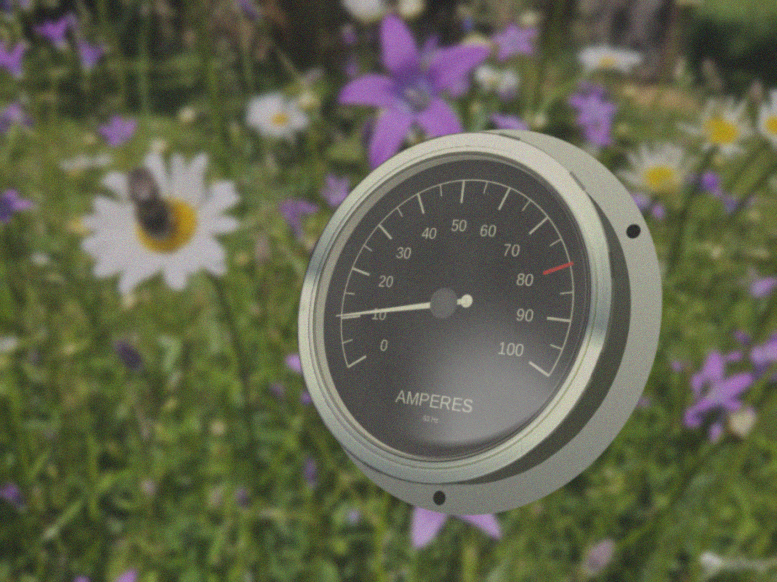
10 A
